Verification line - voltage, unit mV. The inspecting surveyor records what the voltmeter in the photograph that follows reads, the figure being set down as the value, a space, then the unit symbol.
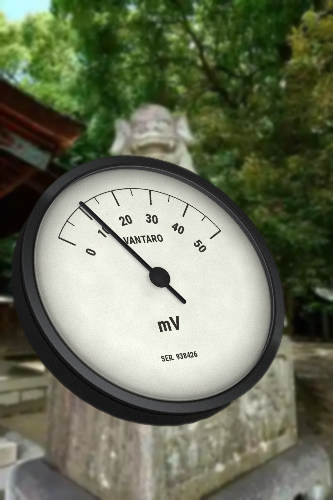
10 mV
